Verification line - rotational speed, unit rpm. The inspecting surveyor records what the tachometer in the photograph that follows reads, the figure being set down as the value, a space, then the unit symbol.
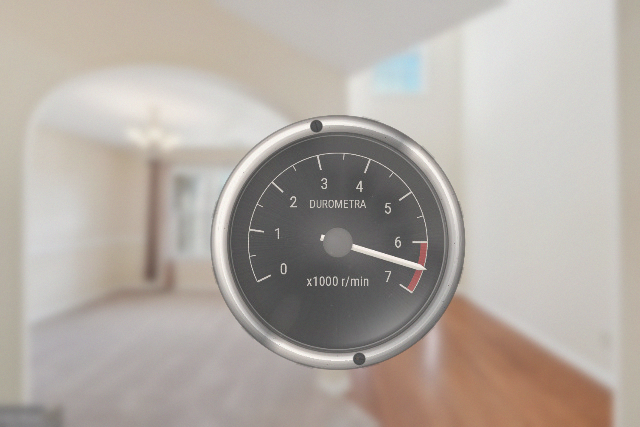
6500 rpm
